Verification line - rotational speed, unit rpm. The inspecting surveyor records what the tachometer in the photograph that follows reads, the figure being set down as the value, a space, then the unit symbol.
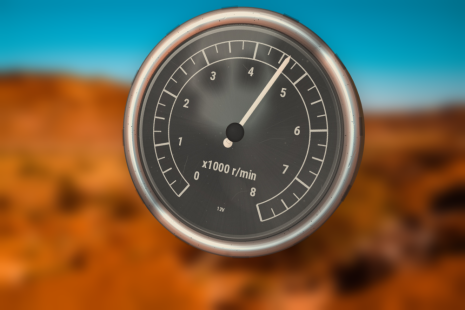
4625 rpm
